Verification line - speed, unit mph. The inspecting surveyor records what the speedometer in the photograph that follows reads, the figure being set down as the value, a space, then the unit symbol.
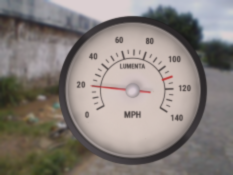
20 mph
